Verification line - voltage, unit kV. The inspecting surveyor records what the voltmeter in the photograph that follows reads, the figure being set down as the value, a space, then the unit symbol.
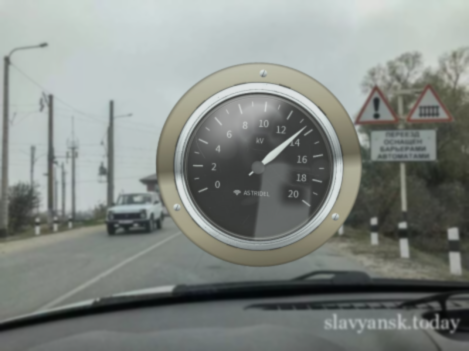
13.5 kV
